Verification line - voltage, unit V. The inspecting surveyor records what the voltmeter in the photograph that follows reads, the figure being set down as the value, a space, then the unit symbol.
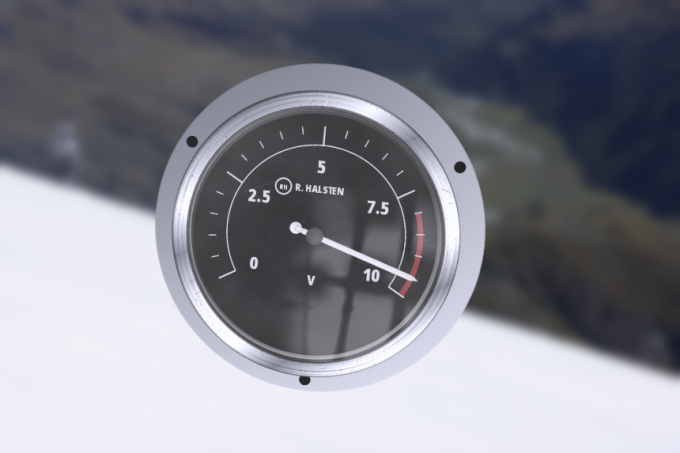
9.5 V
